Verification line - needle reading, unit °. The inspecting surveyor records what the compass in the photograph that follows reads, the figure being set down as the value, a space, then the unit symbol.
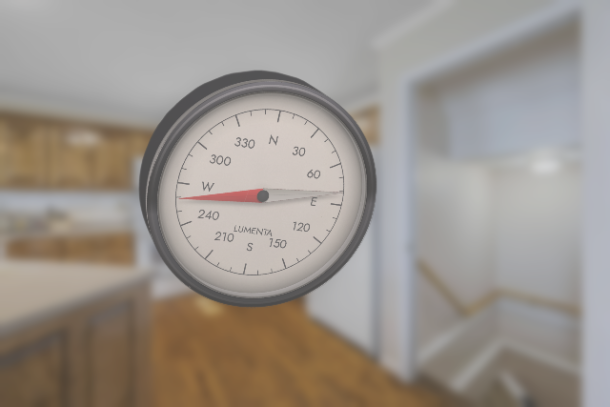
260 °
